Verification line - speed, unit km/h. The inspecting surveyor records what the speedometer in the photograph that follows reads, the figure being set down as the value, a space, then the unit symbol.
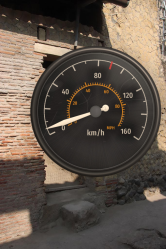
5 km/h
